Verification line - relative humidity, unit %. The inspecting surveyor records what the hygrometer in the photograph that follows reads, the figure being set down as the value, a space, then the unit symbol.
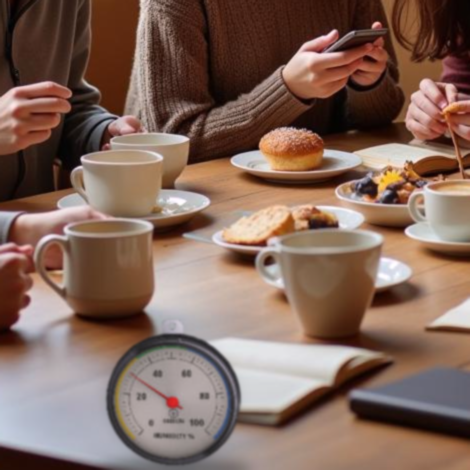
30 %
